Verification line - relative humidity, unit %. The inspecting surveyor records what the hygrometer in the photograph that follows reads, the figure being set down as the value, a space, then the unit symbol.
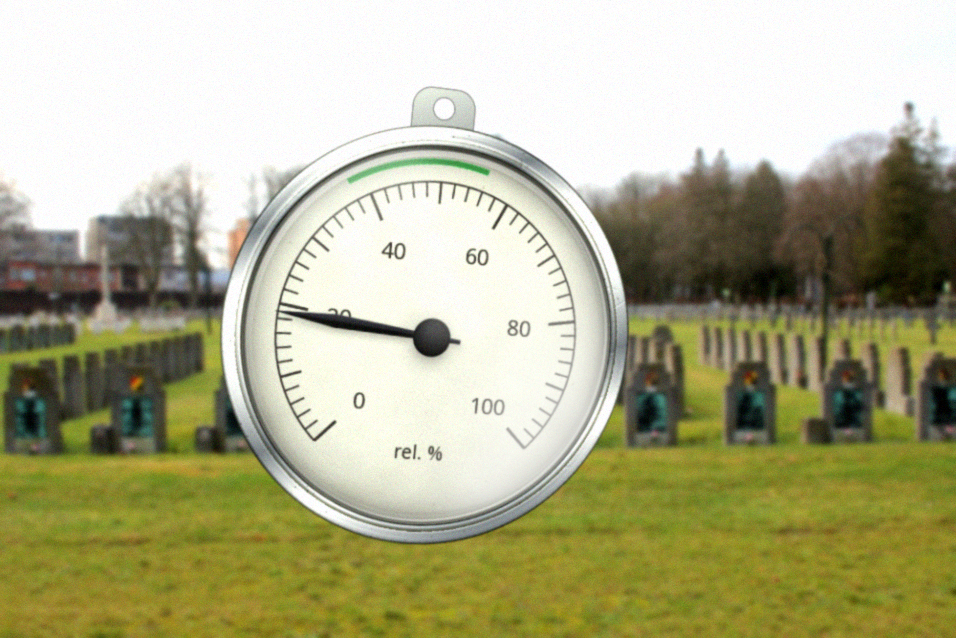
19 %
